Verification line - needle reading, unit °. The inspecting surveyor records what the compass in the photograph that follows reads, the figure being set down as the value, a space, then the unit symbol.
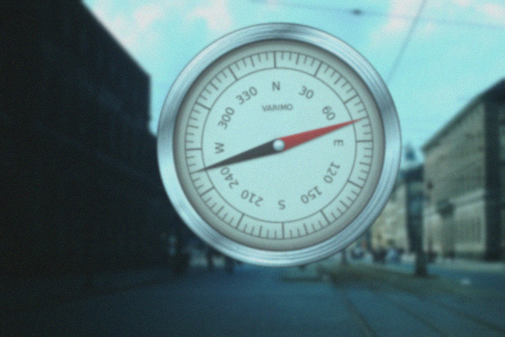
75 °
